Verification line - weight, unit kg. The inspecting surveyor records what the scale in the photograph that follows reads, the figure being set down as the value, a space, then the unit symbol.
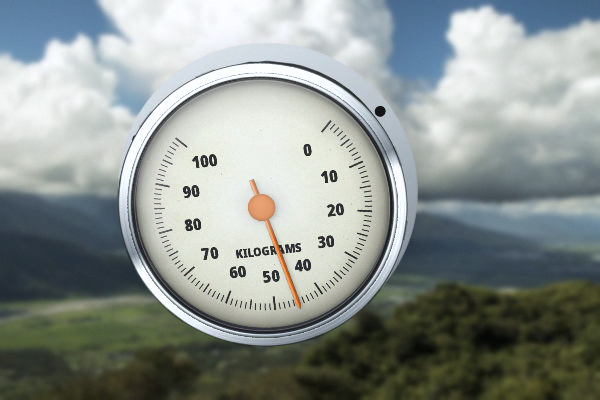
45 kg
